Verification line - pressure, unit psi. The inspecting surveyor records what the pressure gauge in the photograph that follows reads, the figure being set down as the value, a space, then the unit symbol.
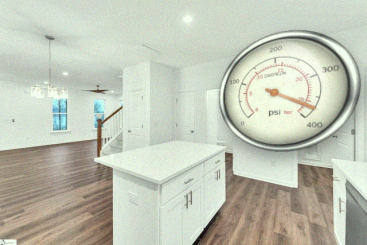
375 psi
